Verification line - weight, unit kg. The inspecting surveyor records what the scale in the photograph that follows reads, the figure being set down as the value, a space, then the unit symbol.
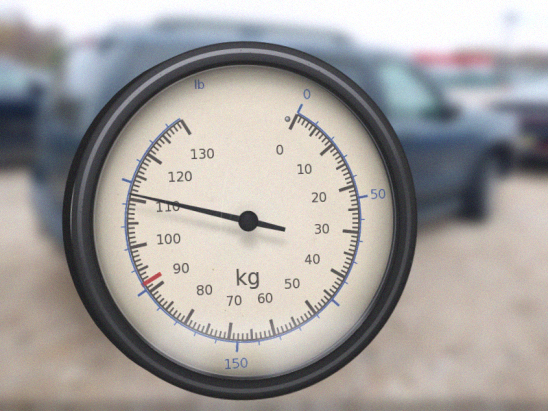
111 kg
